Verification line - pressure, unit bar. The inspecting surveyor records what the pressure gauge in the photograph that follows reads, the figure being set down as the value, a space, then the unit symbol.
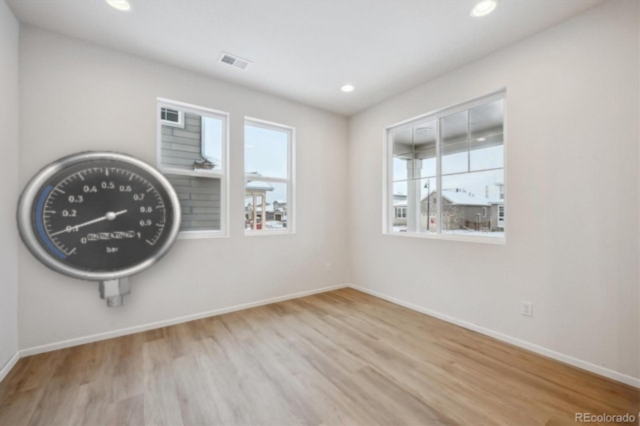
0.1 bar
